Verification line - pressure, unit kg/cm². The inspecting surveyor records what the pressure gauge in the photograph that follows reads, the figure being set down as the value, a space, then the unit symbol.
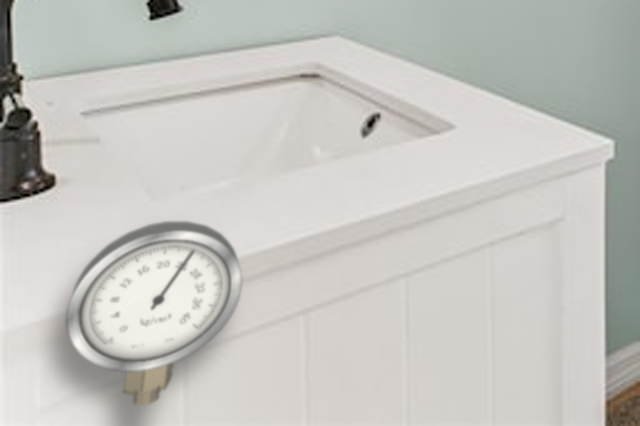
24 kg/cm²
